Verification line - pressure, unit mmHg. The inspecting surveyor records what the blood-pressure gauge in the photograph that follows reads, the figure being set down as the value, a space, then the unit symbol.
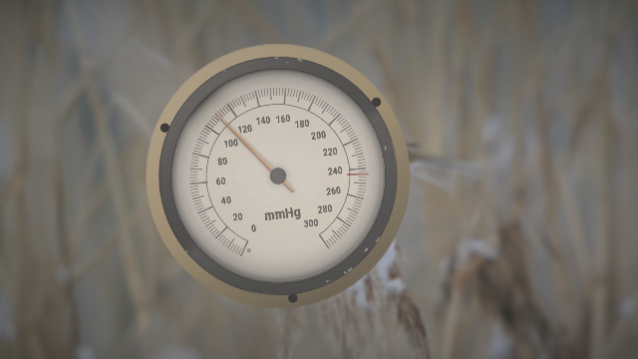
110 mmHg
